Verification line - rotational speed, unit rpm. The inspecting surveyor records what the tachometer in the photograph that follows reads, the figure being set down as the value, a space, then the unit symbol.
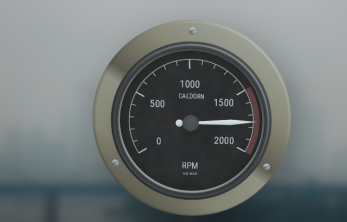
1750 rpm
